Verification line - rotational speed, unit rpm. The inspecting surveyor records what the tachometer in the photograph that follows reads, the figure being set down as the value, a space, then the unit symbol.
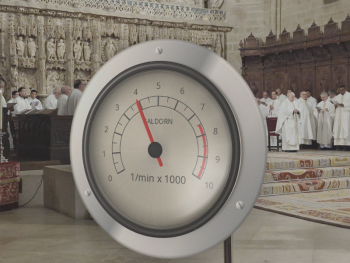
4000 rpm
